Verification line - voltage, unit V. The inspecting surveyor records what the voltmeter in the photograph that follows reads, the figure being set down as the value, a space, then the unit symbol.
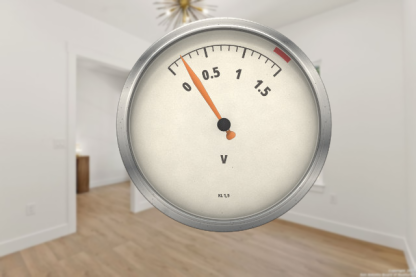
0.2 V
